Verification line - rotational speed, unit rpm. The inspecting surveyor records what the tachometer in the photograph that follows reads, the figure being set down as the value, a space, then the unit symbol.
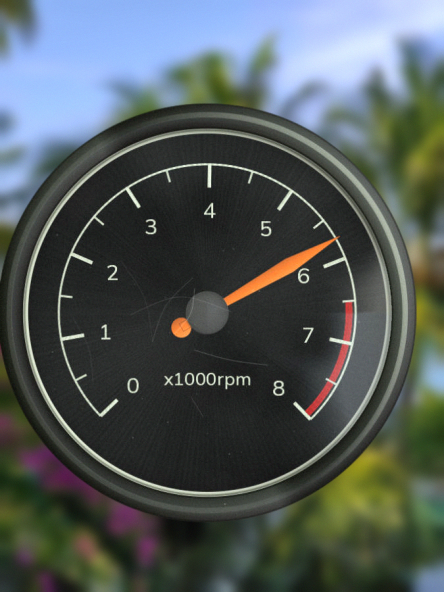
5750 rpm
